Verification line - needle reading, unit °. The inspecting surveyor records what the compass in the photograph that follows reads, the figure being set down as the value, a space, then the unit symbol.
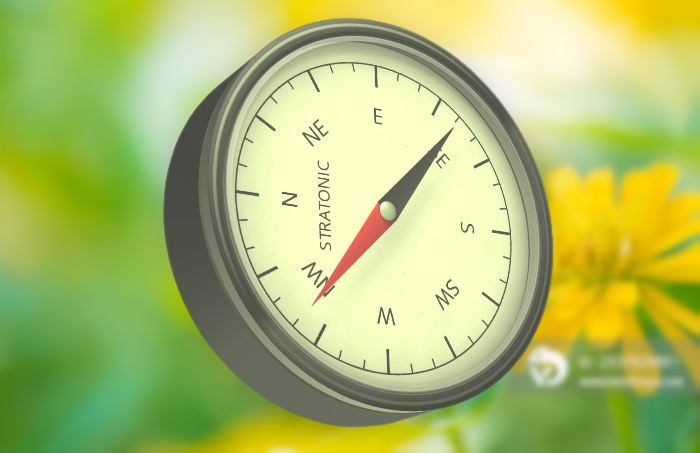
310 °
